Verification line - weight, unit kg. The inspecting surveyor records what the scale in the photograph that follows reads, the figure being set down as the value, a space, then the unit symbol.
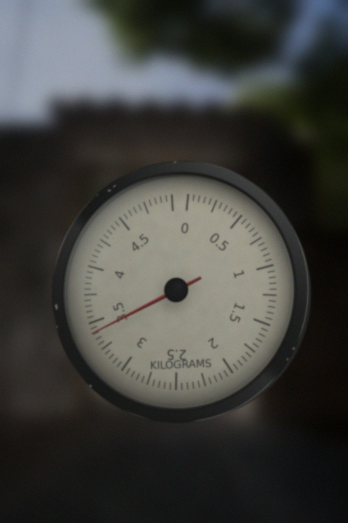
3.4 kg
